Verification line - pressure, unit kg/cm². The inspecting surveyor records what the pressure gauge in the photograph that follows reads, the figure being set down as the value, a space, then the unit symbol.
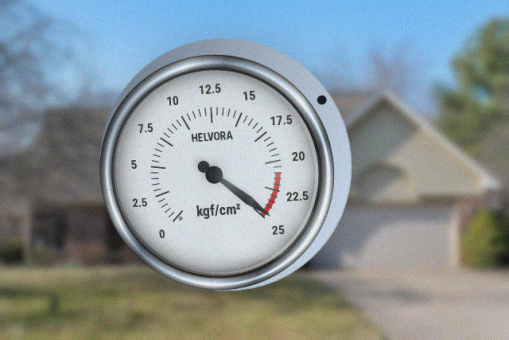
24.5 kg/cm²
